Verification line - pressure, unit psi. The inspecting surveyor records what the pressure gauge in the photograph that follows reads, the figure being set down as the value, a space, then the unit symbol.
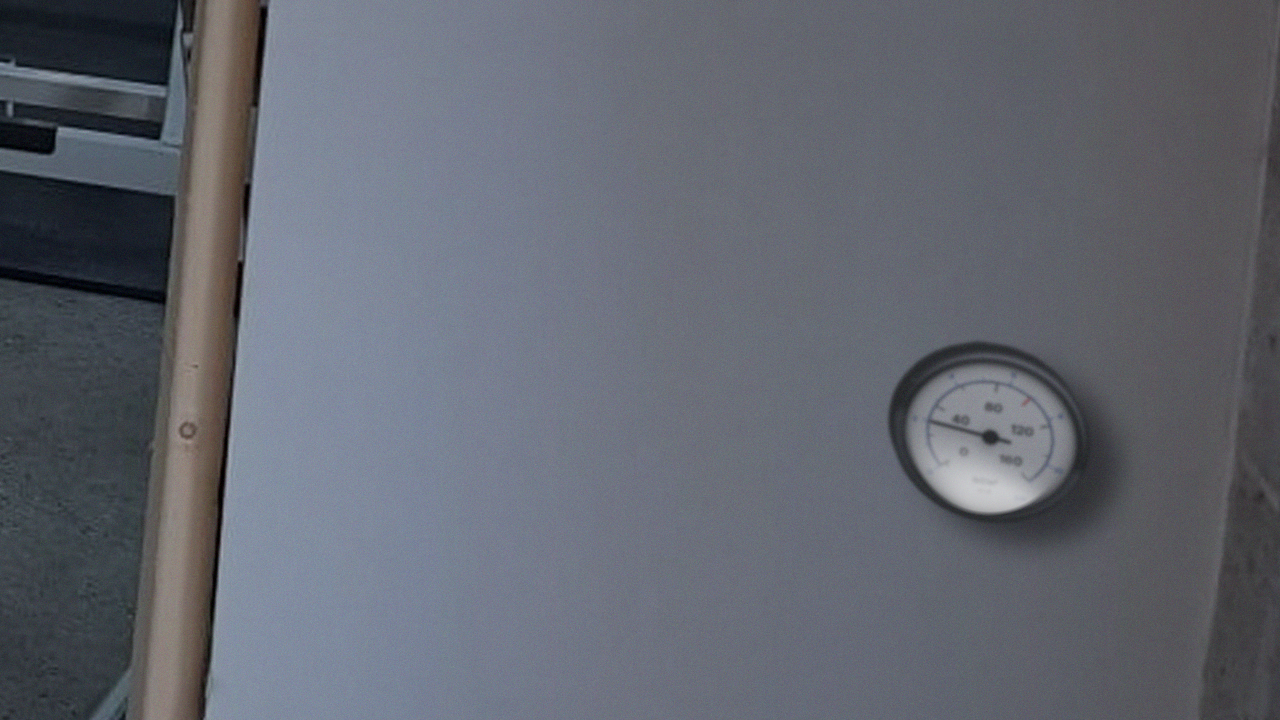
30 psi
